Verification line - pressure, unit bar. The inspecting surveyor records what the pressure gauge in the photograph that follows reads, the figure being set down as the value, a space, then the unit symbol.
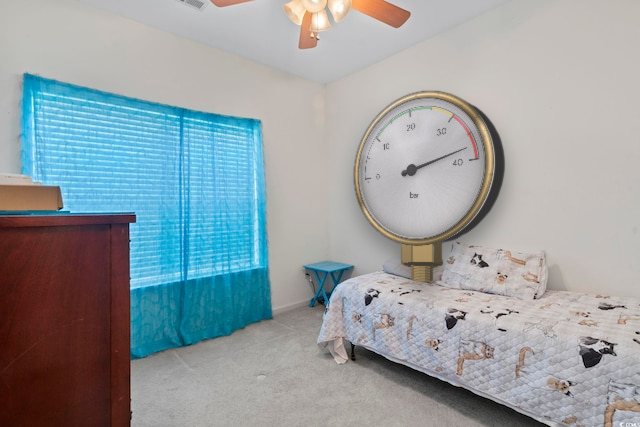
37.5 bar
